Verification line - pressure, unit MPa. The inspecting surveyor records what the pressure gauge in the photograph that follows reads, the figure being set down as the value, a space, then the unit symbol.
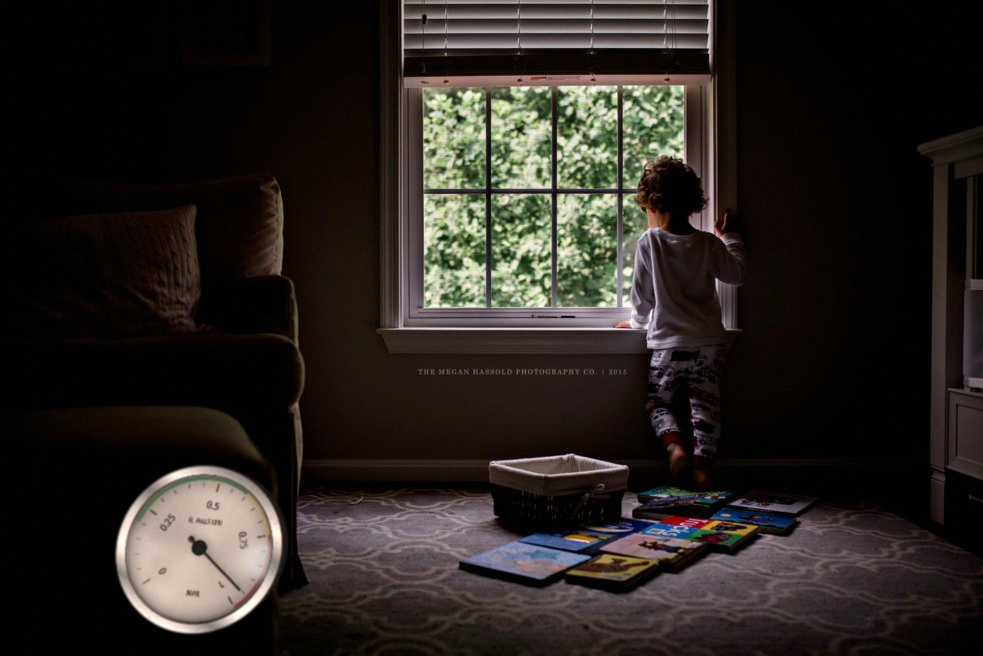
0.95 MPa
